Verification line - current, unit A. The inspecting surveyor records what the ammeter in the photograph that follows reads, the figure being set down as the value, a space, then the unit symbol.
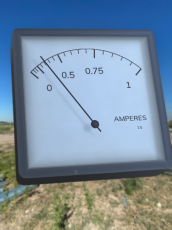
0.35 A
